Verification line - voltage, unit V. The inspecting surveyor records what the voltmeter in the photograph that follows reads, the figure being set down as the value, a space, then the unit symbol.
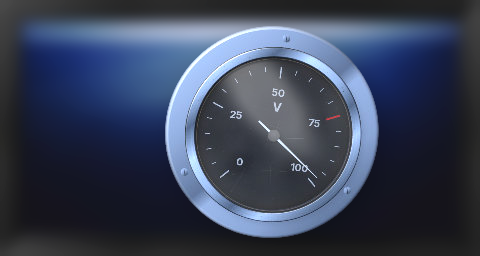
97.5 V
